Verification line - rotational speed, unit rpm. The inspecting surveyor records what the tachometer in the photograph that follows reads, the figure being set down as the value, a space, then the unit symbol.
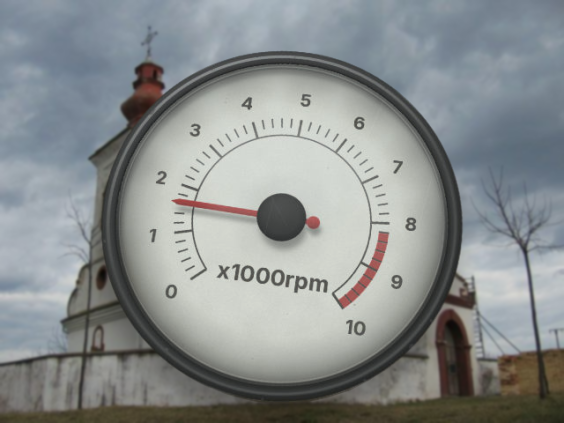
1600 rpm
